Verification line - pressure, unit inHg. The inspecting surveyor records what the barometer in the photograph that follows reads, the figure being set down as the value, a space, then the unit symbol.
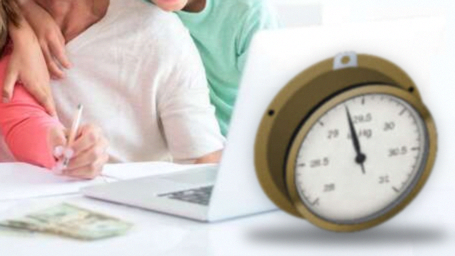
29.3 inHg
